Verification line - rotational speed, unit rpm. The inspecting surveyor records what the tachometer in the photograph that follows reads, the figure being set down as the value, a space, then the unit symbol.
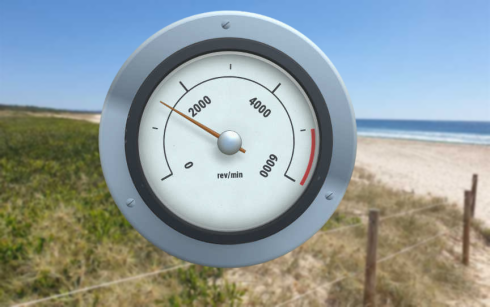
1500 rpm
